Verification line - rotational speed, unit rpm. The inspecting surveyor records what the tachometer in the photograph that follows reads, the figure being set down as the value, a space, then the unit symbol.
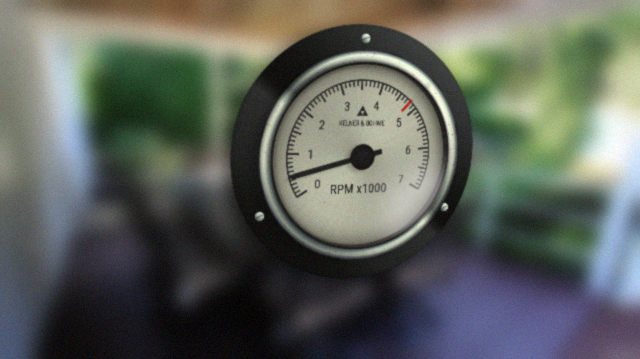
500 rpm
